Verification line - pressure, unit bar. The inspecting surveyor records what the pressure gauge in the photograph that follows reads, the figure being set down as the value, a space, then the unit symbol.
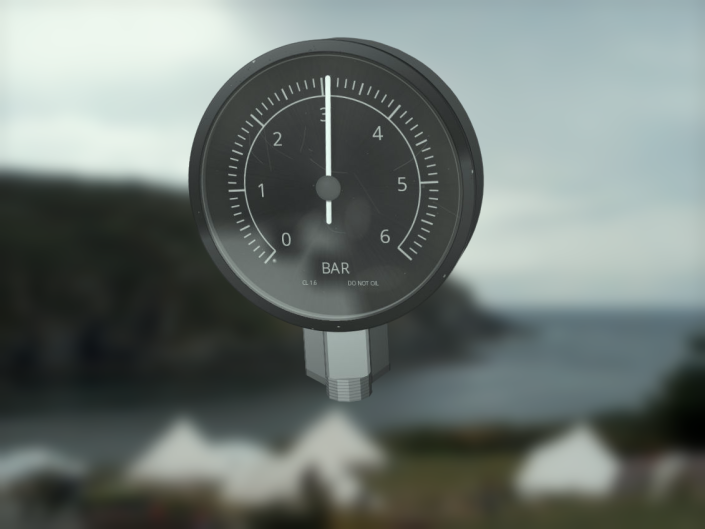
3.1 bar
